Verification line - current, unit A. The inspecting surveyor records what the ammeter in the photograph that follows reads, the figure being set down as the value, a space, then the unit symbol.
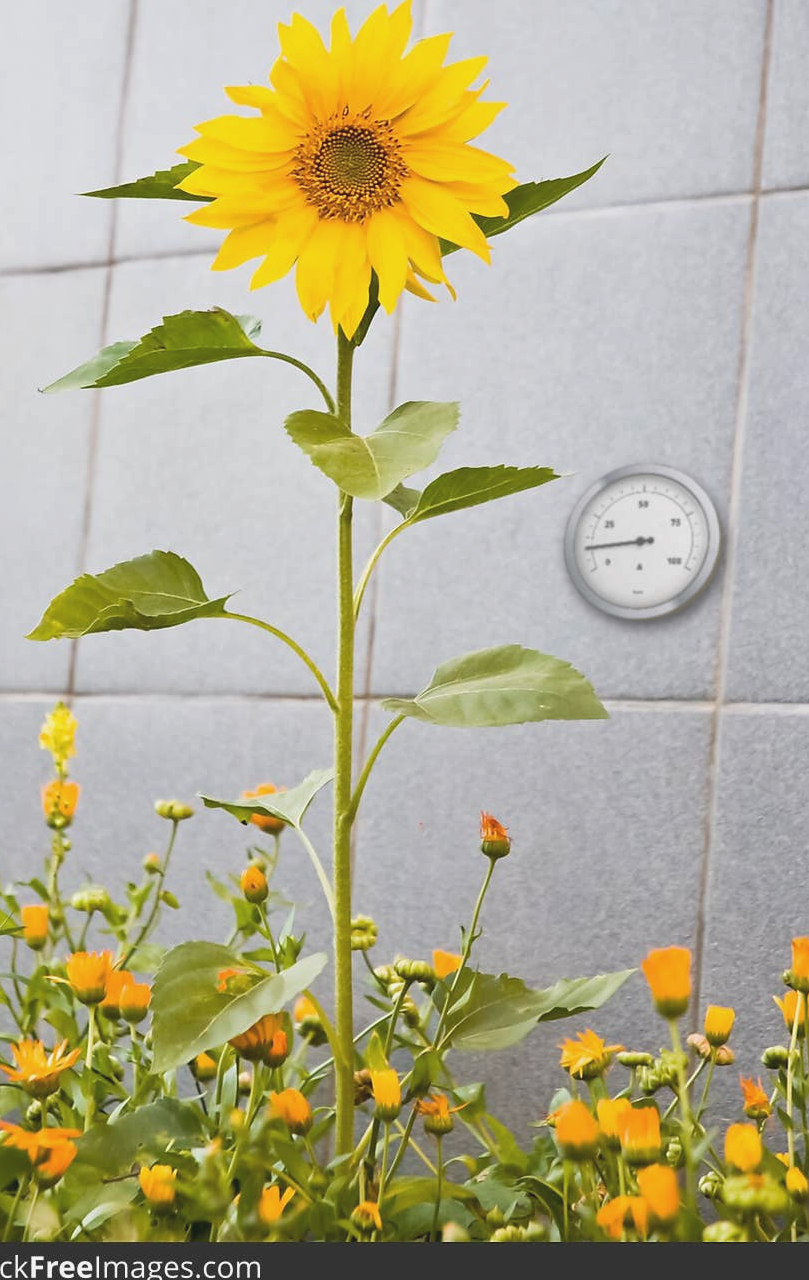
10 A
